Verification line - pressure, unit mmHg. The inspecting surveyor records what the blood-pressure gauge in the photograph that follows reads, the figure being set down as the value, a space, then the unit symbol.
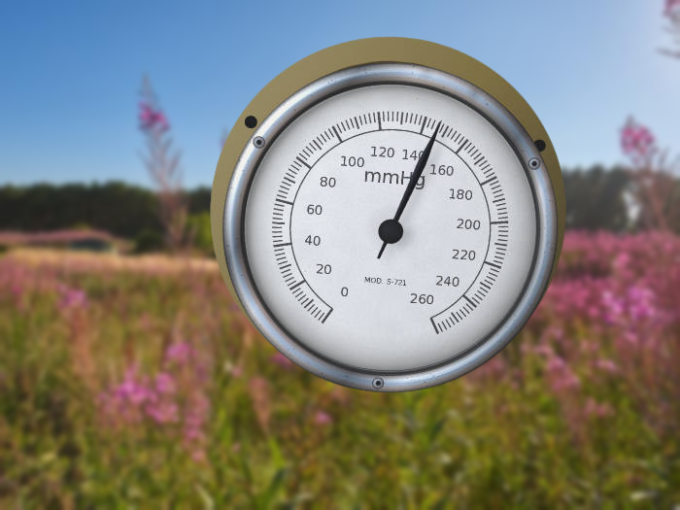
146 mmHg
